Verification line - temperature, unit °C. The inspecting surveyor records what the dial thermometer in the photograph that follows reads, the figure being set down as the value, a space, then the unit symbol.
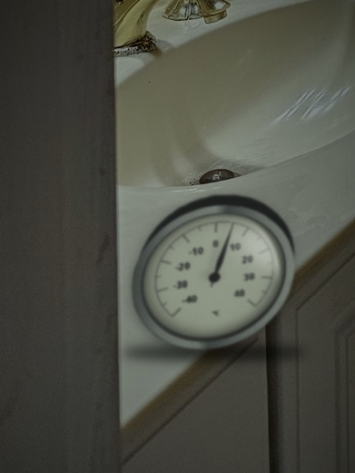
5 °C
